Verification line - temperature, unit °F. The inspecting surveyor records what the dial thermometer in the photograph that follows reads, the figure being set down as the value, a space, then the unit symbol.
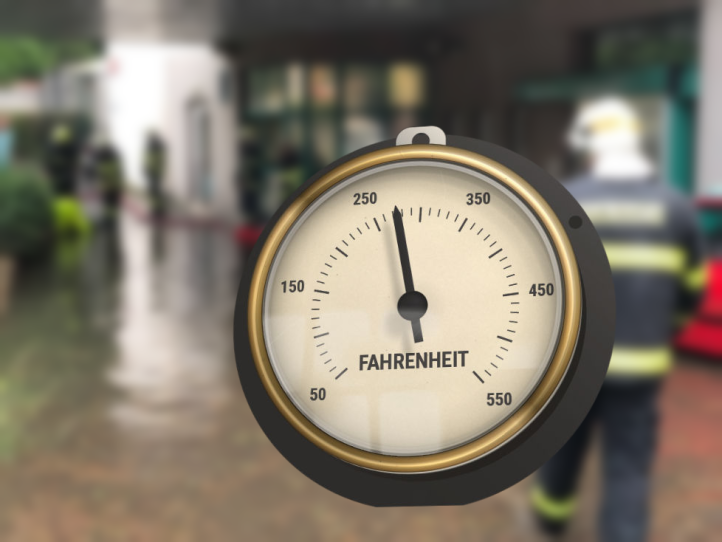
275 °F
